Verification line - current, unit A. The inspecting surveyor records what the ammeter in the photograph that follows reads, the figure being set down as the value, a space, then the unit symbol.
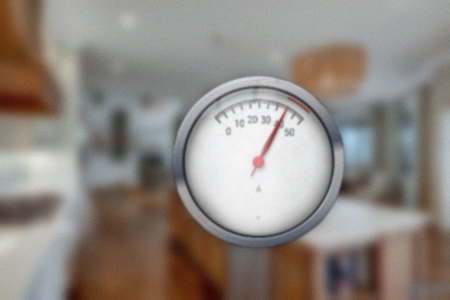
40 A
